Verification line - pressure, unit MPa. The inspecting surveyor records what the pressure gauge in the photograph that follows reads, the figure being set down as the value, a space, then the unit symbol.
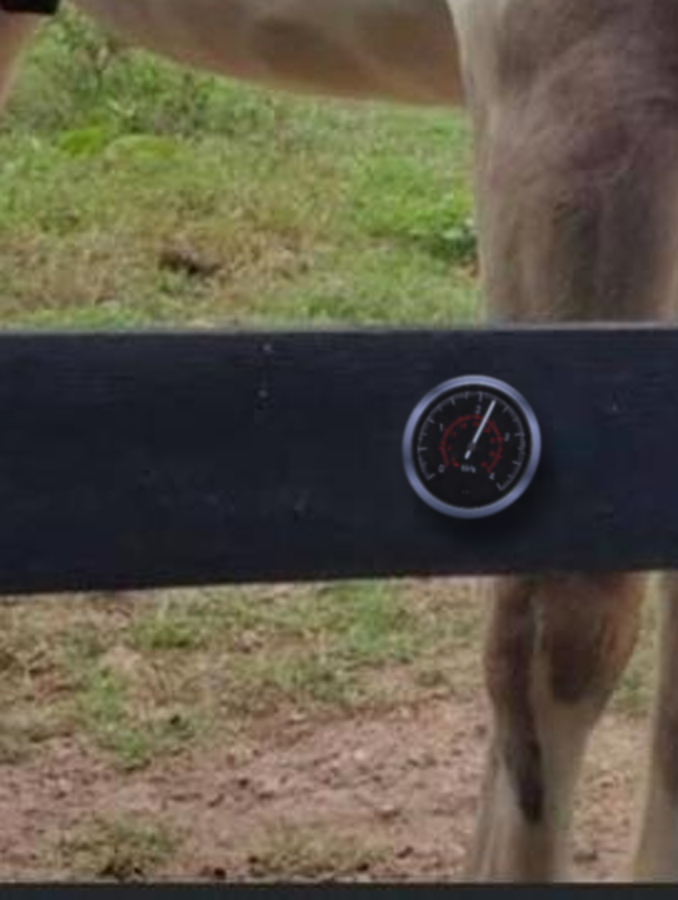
2.25 MPa
